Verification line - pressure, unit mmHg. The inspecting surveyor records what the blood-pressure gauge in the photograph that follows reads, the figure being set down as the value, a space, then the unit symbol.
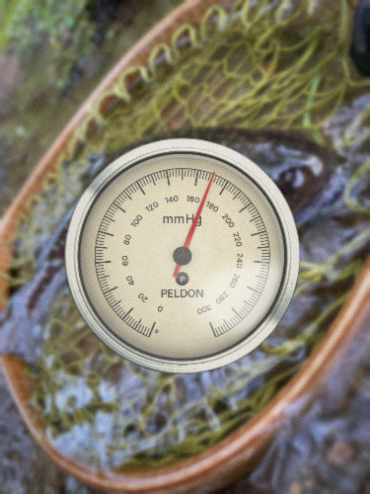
170 mmHg
